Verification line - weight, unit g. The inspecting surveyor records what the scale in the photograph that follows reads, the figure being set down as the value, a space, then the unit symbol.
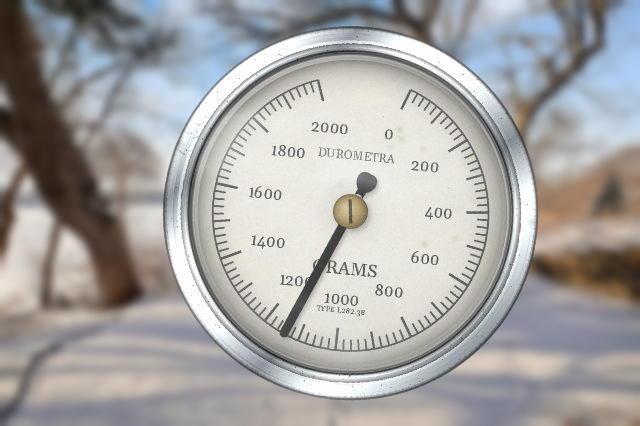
1140 g
